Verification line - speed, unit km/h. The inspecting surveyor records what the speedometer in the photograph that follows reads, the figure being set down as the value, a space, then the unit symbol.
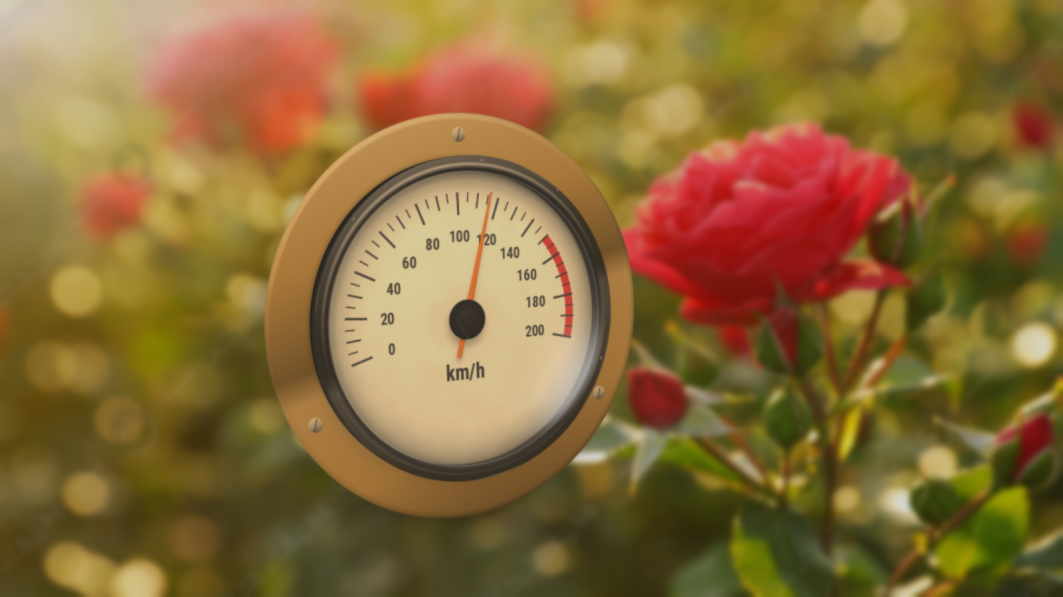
115 km/h
